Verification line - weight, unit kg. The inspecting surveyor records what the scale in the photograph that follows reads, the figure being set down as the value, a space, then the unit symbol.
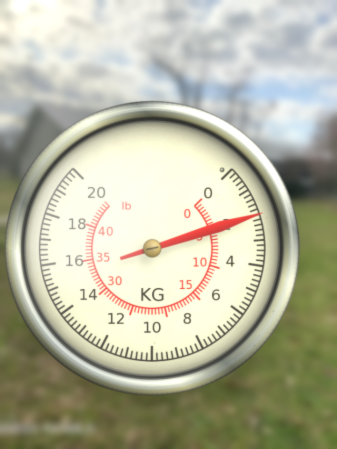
2 kg
